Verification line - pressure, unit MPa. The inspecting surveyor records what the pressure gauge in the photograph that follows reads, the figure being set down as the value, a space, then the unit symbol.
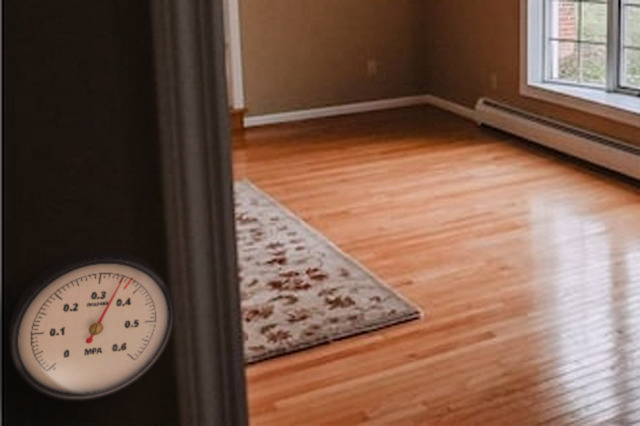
0.35 MPa
